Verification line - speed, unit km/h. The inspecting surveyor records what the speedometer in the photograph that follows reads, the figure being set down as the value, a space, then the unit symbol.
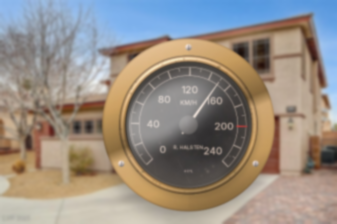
150 km/h
